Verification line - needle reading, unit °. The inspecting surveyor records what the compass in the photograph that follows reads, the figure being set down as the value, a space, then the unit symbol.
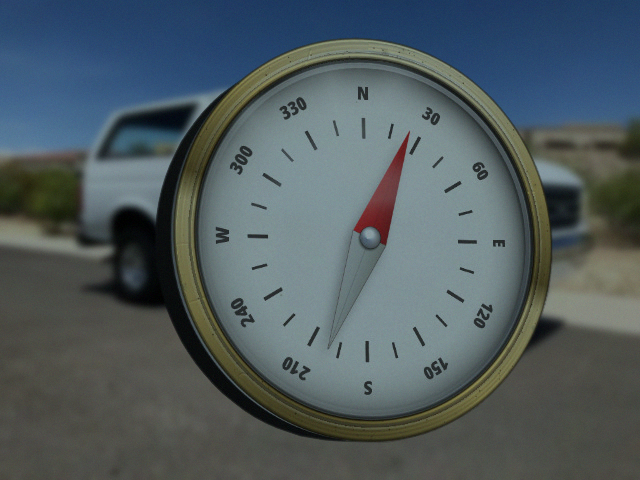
22.5 °
